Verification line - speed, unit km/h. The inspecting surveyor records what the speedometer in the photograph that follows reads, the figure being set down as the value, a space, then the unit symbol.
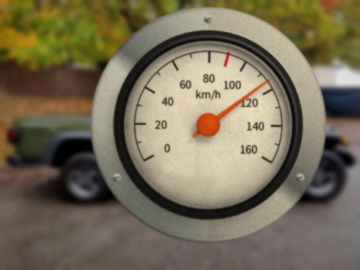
115 km/h
